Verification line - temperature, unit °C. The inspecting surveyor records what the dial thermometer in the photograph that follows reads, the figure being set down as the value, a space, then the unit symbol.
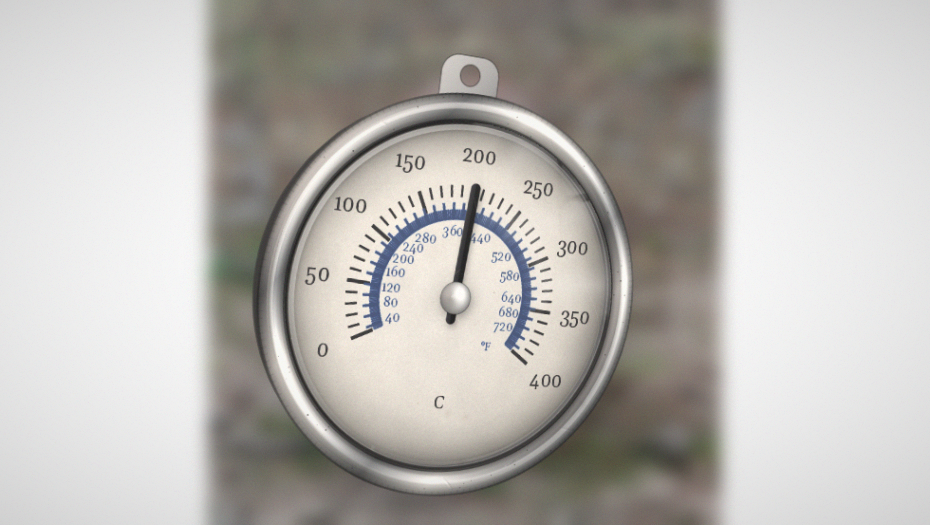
200 °C
